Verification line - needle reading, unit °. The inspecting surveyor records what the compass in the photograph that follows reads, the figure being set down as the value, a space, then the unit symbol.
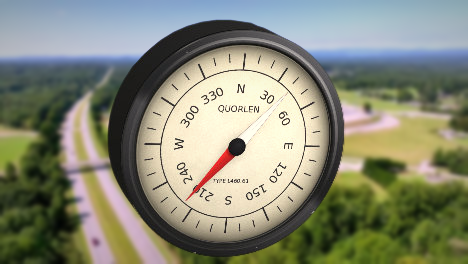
220 °
